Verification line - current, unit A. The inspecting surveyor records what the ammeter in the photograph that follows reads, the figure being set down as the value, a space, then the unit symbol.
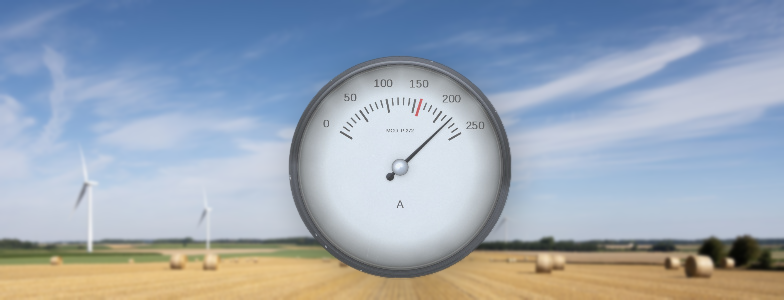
220 A
